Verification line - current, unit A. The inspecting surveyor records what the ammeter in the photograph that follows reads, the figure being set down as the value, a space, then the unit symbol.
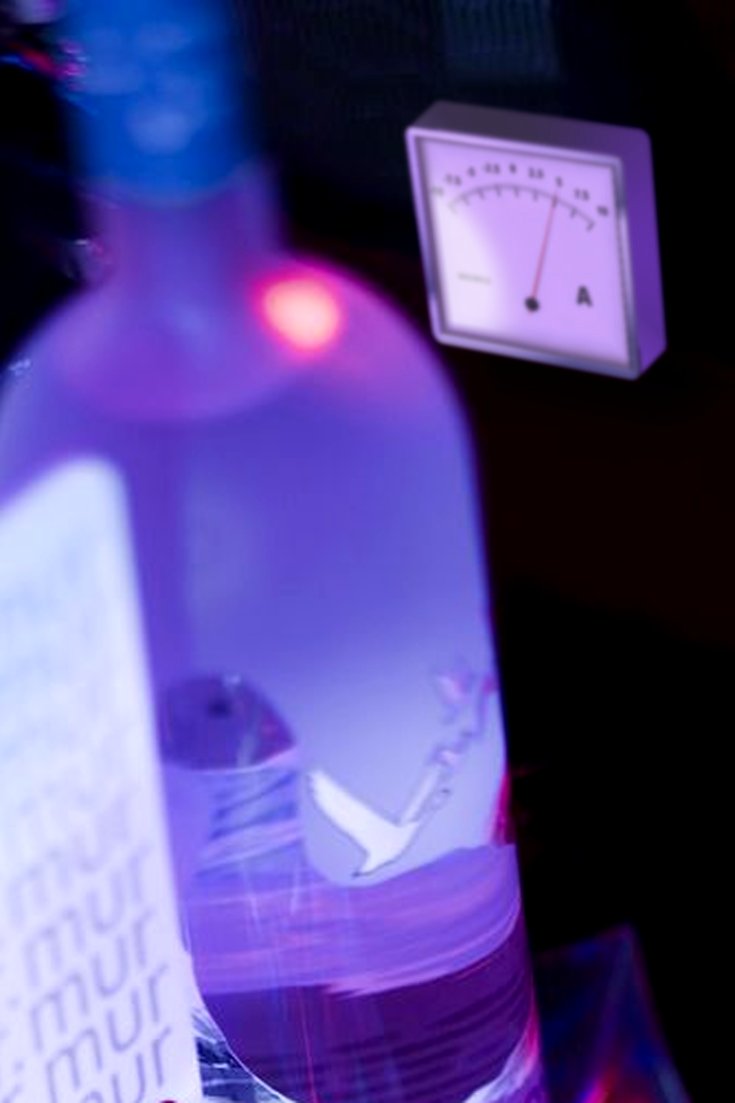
5 A
